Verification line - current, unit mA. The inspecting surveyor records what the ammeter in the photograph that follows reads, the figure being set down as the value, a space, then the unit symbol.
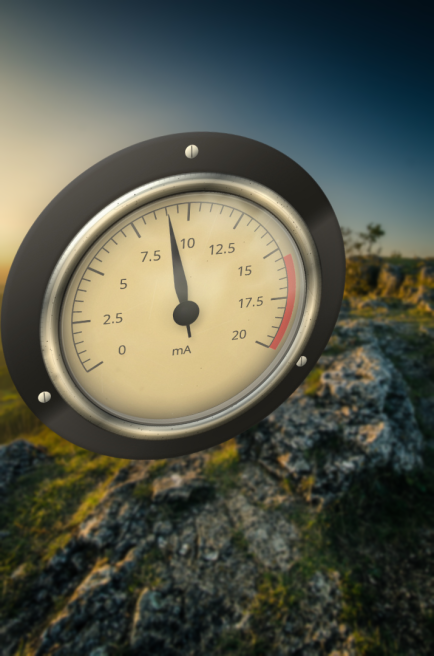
9 mA
